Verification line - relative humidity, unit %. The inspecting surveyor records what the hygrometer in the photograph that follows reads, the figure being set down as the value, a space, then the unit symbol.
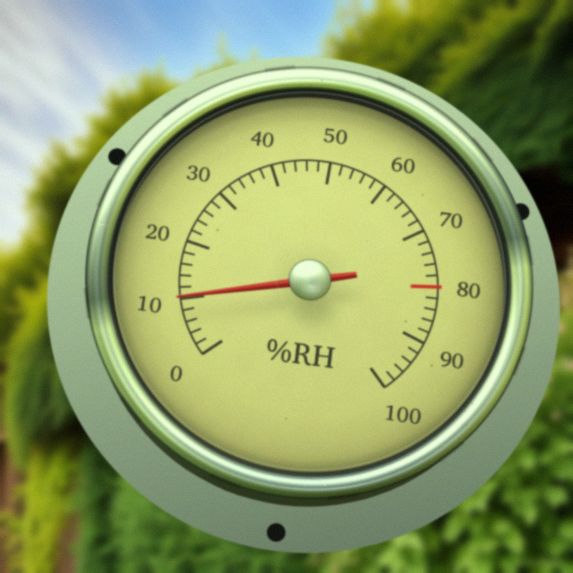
10 %
